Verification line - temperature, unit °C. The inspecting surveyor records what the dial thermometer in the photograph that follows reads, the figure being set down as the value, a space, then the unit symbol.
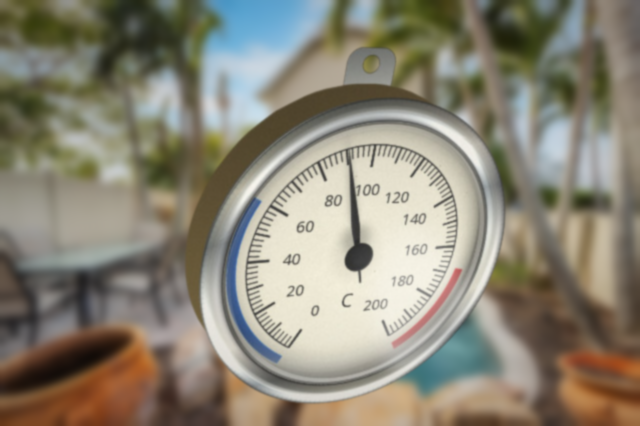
90 °C
